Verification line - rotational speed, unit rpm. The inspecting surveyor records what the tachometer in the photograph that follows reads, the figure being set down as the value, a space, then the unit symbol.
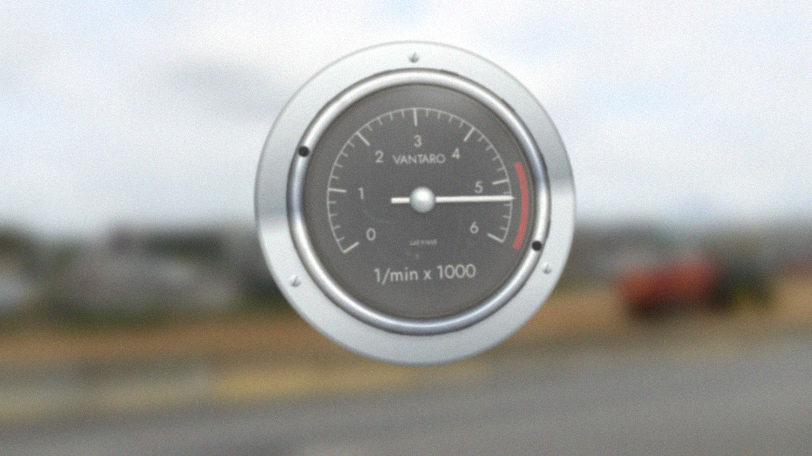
5300 rpm
